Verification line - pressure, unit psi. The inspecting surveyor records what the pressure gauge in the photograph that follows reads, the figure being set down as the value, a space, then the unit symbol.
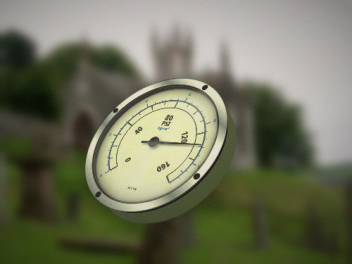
130 psi
